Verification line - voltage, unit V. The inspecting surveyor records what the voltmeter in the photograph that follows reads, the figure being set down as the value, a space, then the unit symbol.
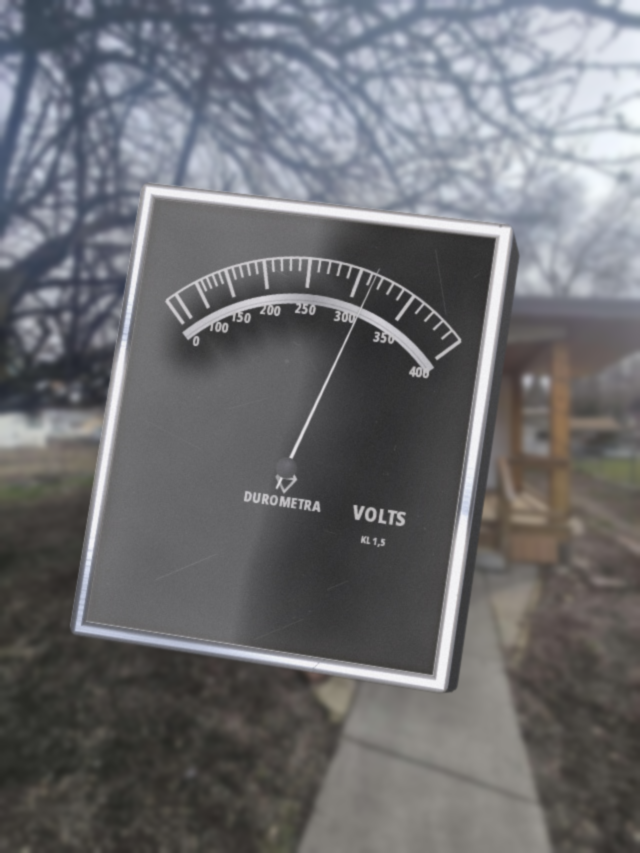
315 V
